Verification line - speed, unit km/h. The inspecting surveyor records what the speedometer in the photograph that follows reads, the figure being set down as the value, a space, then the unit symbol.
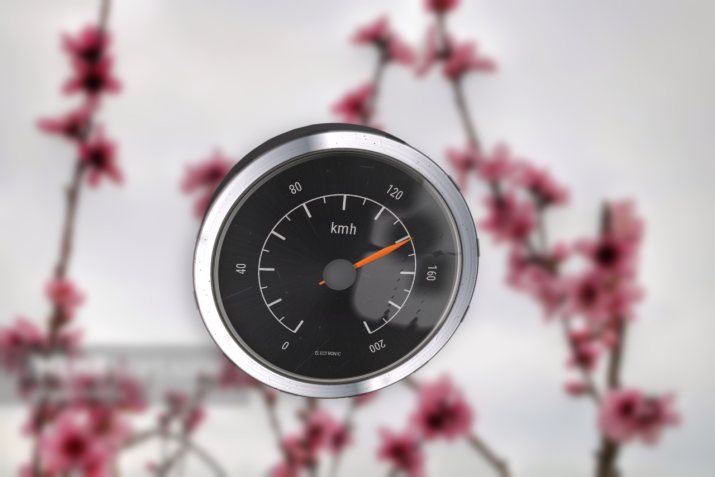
140 km/h
